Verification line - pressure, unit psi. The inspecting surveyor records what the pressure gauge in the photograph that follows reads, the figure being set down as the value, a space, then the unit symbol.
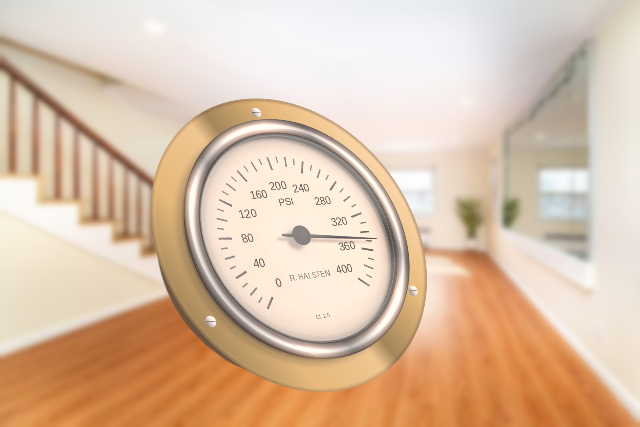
350 psi
